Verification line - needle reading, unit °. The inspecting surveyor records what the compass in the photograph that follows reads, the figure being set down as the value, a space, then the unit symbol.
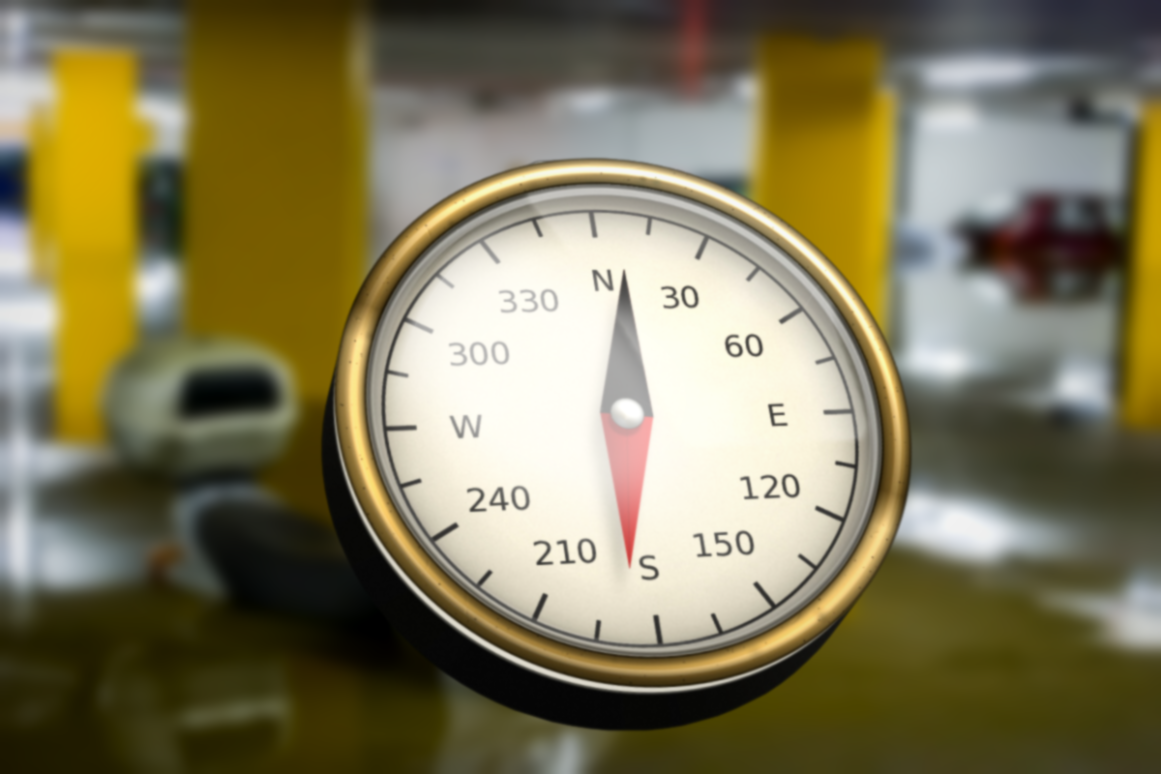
187.5 °
